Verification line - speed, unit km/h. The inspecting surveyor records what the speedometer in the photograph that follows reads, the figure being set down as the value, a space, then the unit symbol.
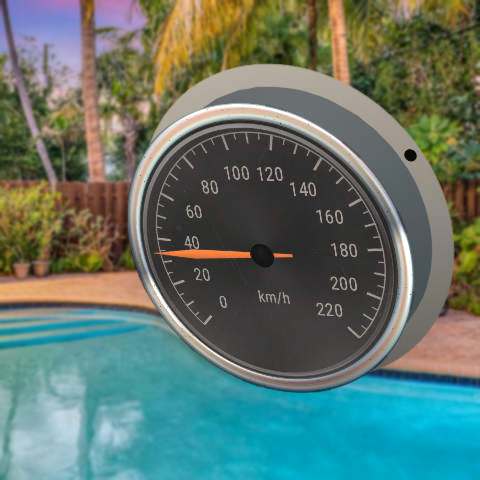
35 km/h
